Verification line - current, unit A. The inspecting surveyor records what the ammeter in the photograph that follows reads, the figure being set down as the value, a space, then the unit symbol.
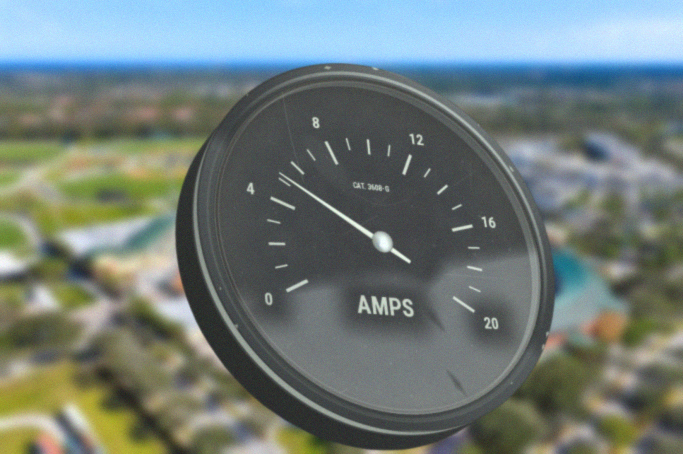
5 A
